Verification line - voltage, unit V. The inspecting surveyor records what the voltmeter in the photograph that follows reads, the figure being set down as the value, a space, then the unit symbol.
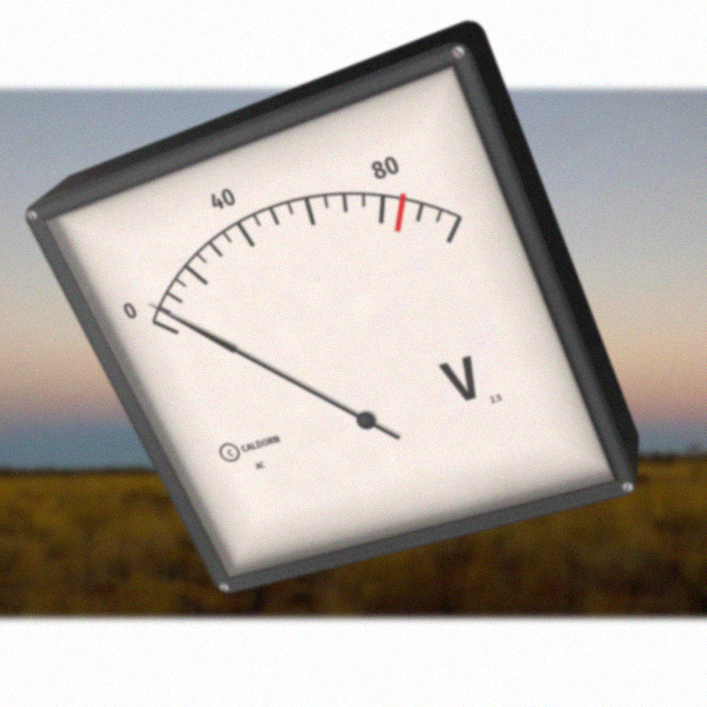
5 V
